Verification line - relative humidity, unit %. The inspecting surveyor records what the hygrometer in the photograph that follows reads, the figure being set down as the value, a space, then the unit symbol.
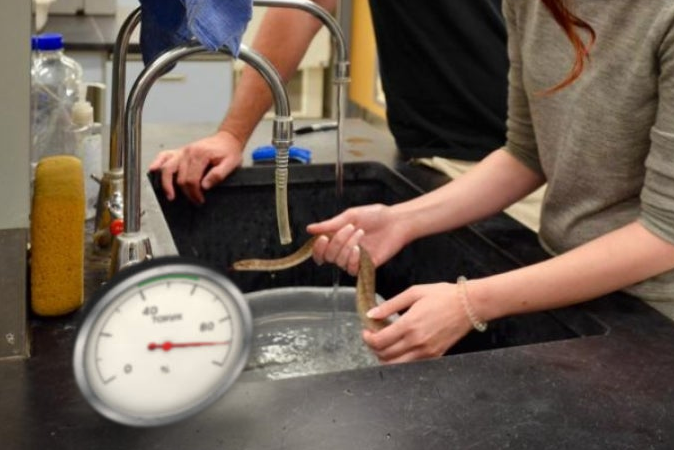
90 %
